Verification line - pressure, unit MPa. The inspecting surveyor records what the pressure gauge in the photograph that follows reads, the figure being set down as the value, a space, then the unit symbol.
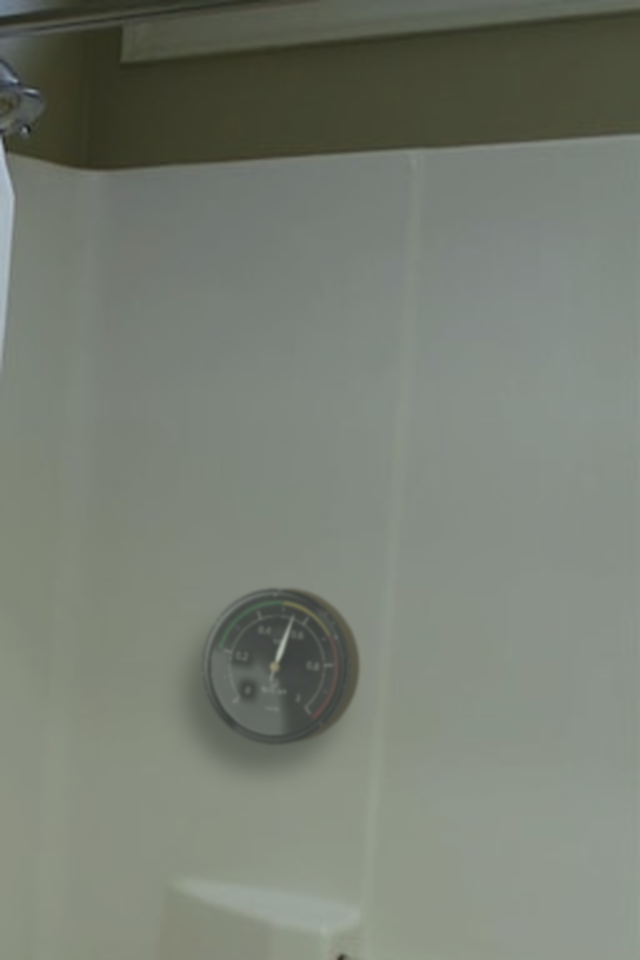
0.55 MPa
